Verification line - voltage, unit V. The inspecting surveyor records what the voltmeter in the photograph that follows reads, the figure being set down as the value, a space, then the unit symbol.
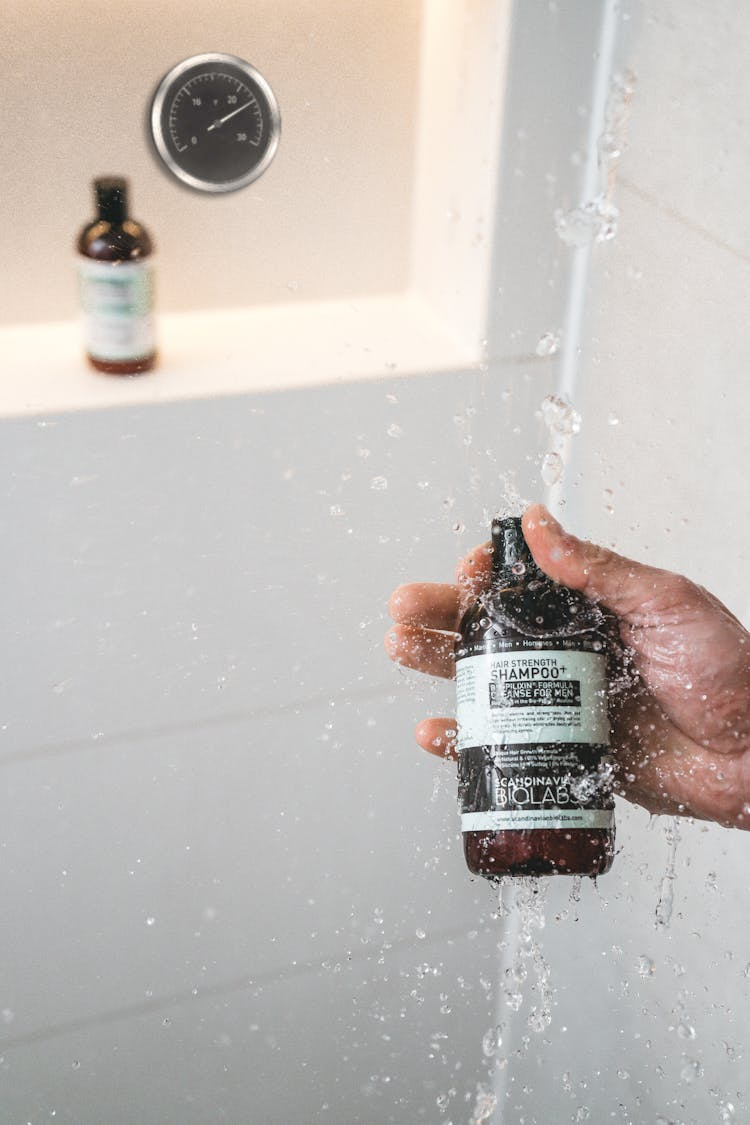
23 V
